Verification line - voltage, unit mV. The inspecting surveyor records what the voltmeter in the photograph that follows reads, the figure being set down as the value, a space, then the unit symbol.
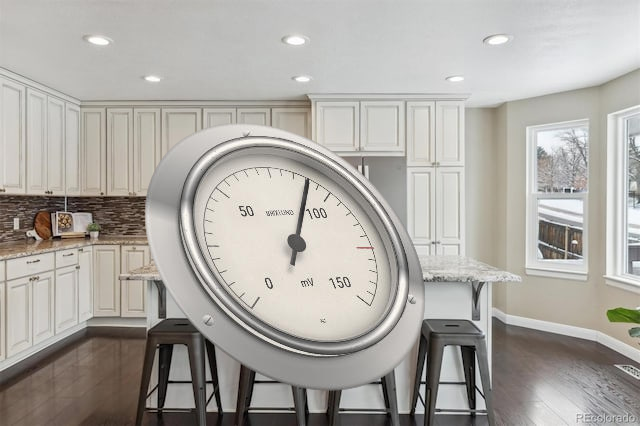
90 mV
